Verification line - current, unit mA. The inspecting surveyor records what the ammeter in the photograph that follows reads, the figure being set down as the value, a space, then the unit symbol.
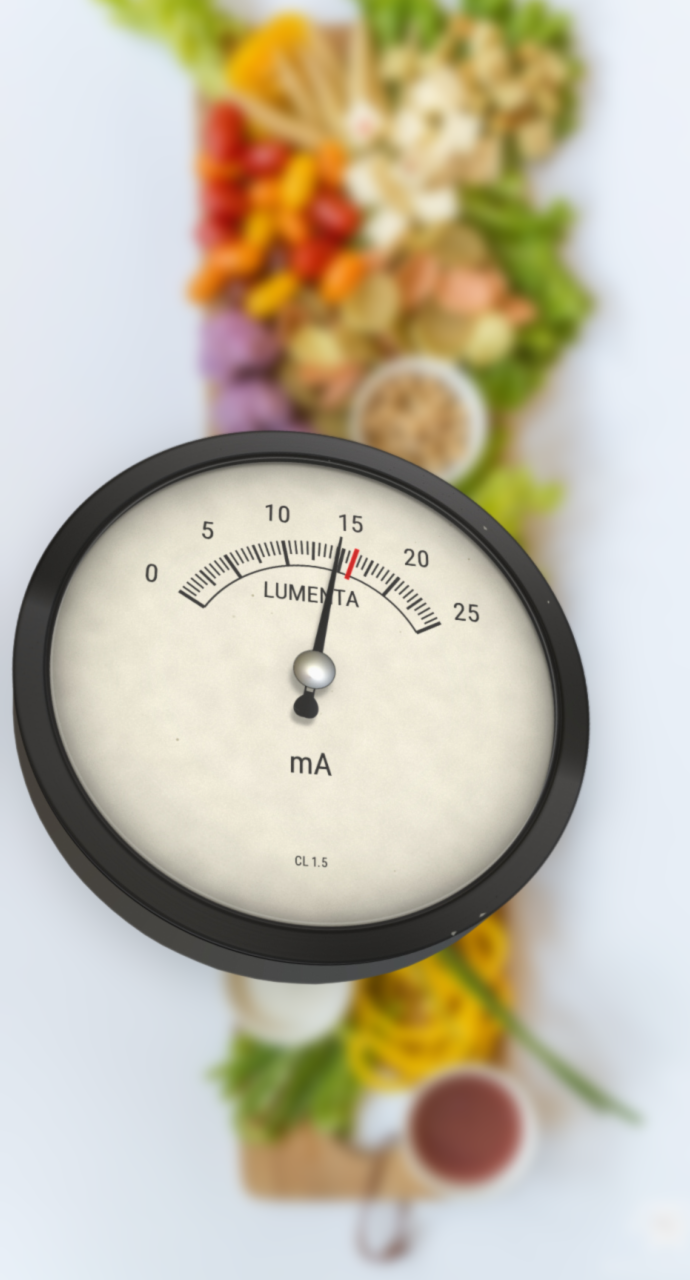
14.5 mA
